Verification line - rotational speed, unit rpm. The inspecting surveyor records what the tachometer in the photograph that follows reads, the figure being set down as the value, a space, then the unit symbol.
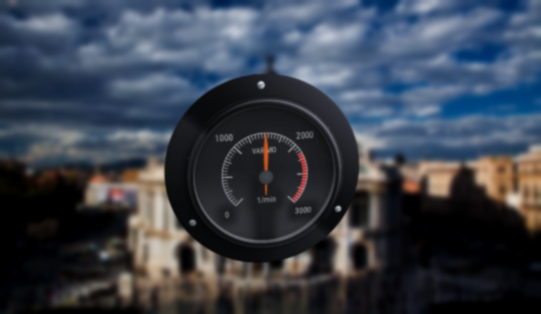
1500 rpm
